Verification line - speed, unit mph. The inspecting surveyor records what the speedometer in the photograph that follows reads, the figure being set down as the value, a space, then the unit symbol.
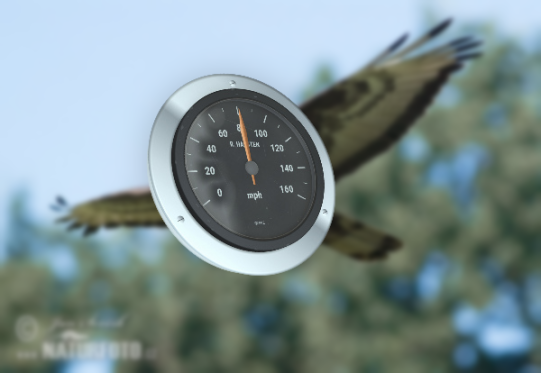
80 mph
